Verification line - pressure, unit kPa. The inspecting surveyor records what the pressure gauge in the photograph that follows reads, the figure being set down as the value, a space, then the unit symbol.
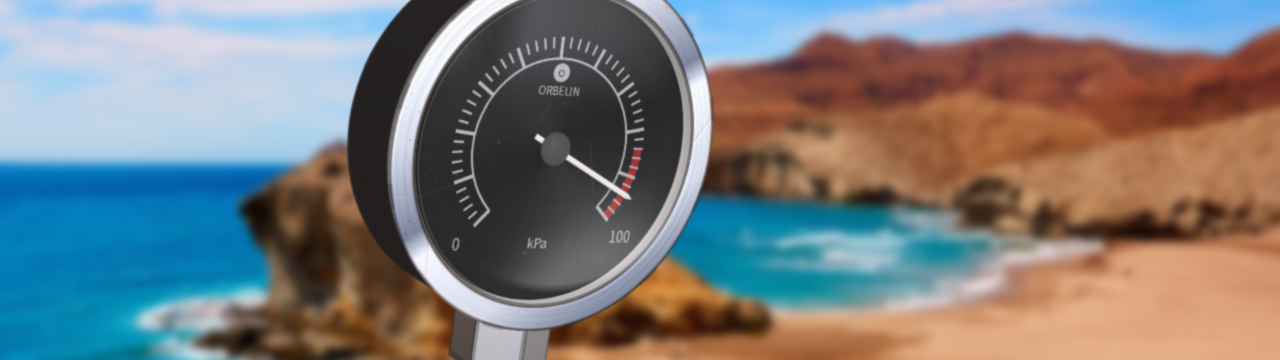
94 kPa
